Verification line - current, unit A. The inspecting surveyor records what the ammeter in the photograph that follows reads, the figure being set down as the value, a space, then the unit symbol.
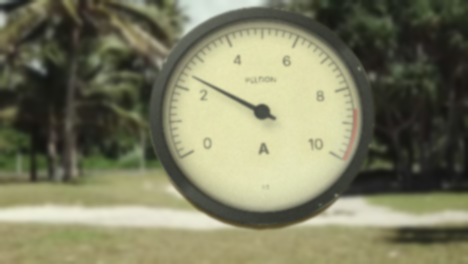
2.4 A
